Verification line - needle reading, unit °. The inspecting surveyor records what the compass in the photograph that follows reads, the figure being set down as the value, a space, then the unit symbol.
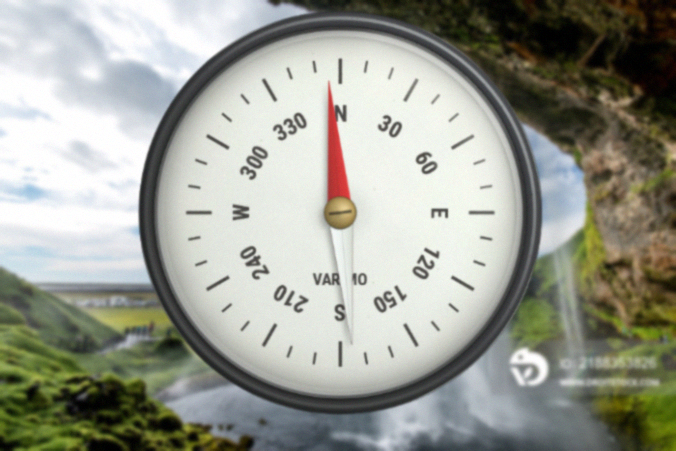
355 °
